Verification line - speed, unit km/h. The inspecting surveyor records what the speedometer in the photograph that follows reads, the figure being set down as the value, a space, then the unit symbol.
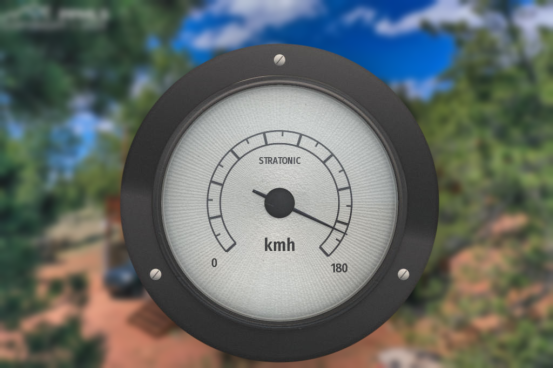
165 km/h
